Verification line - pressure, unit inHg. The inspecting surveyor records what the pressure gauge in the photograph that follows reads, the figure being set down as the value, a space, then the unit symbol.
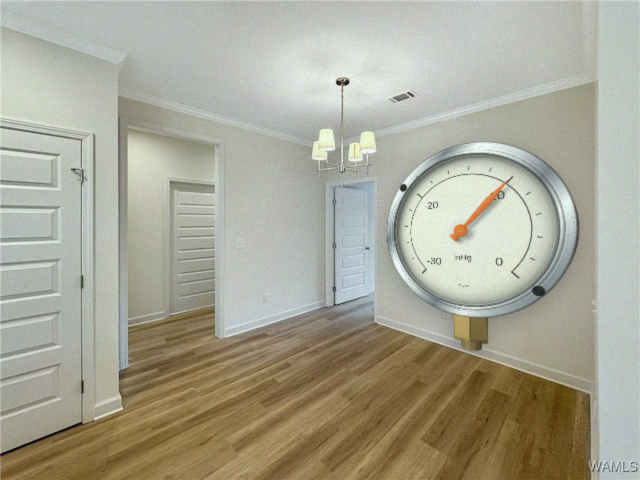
-10 inHg
